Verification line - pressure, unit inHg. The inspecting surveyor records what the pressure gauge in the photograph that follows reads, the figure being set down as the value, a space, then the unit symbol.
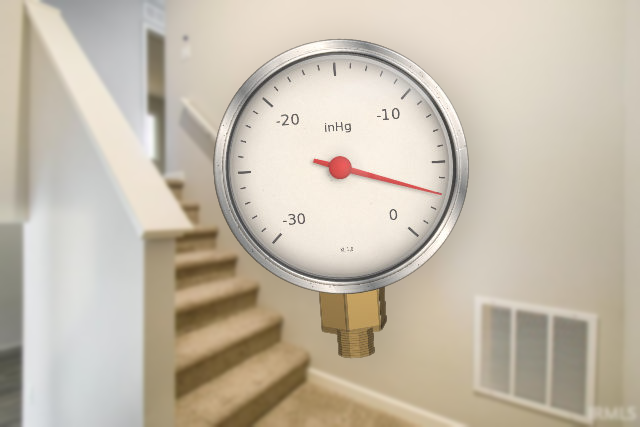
-3 inHg
